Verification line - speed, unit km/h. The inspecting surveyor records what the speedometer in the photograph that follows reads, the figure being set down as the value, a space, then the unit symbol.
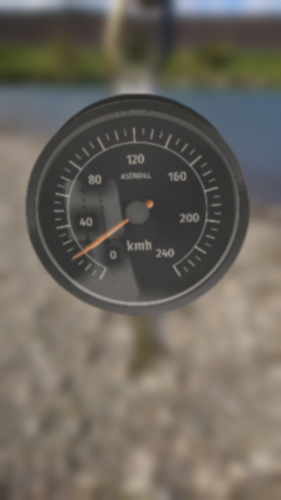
20 km/h
